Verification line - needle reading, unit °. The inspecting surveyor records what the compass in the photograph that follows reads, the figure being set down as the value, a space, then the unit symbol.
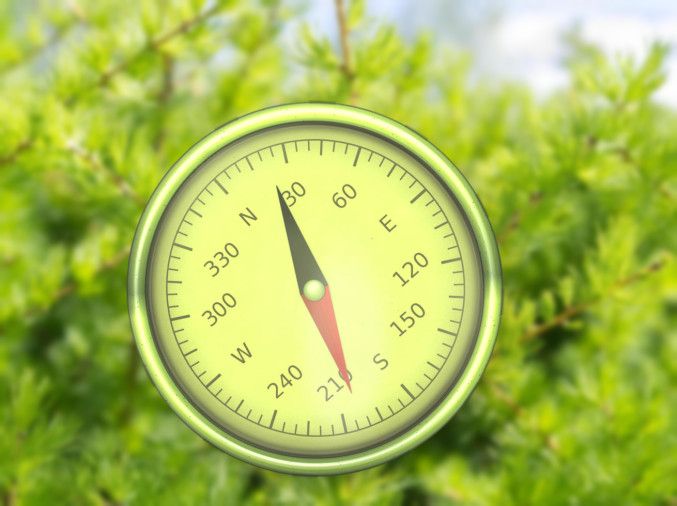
202.5 °
